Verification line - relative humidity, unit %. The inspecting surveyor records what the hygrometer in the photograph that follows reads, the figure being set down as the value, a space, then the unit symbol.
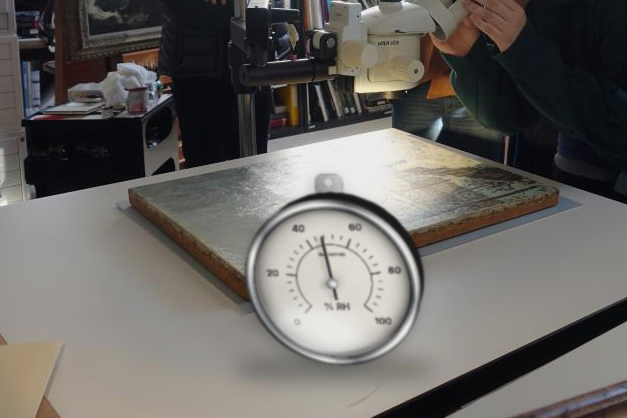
48 %
